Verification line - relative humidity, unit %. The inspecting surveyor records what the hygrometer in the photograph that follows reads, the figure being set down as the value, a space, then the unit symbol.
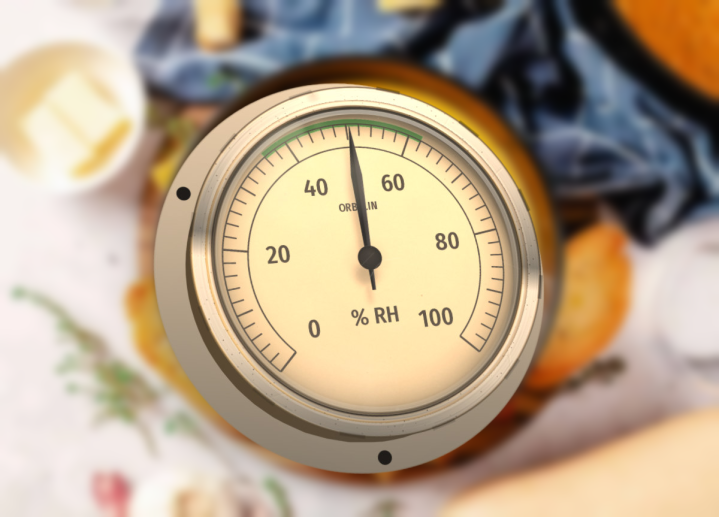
50 %
